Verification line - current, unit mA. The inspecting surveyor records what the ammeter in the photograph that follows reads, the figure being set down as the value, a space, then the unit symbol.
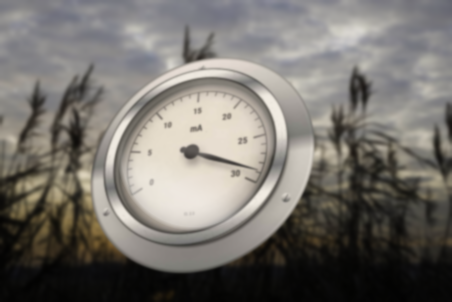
29 mA
